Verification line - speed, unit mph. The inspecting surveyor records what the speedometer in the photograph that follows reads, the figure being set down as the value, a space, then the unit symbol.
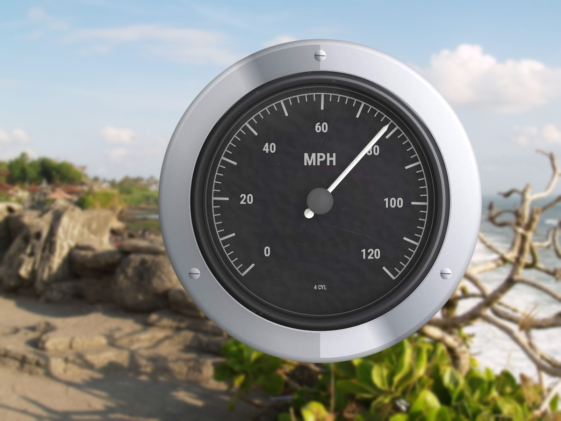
78 mph
